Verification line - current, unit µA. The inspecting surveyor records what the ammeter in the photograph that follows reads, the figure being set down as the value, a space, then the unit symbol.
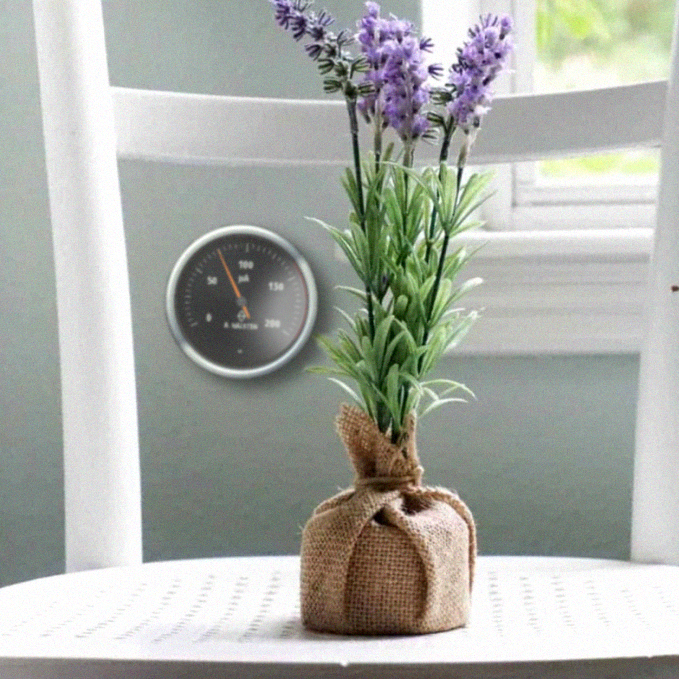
75 µA
